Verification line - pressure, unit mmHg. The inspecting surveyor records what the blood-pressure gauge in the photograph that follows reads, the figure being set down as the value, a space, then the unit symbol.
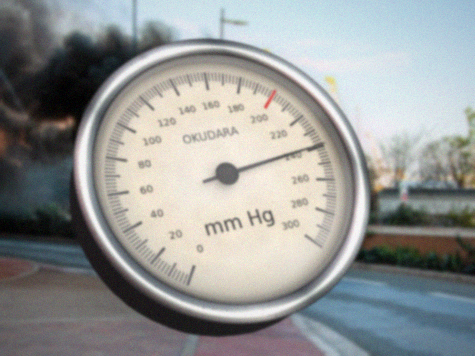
240 mmHg
